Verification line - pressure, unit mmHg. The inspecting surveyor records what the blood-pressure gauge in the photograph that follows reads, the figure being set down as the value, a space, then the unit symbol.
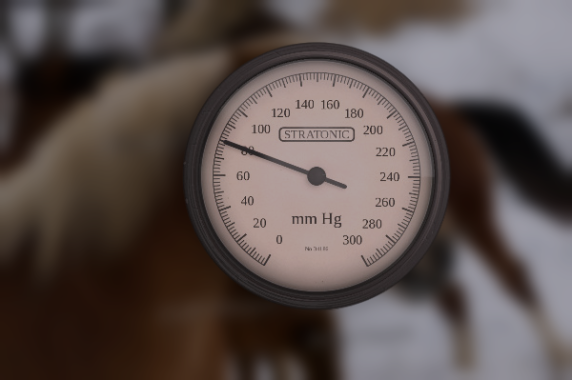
80 mmHg
